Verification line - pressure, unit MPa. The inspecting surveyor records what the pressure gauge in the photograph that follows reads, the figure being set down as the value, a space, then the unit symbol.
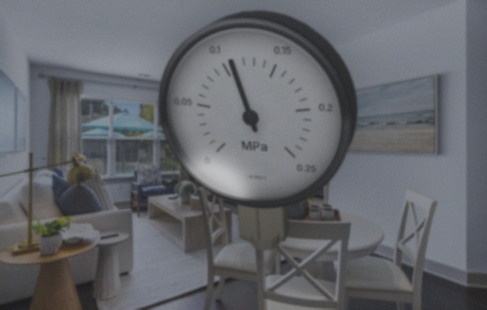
0.11 MPa
